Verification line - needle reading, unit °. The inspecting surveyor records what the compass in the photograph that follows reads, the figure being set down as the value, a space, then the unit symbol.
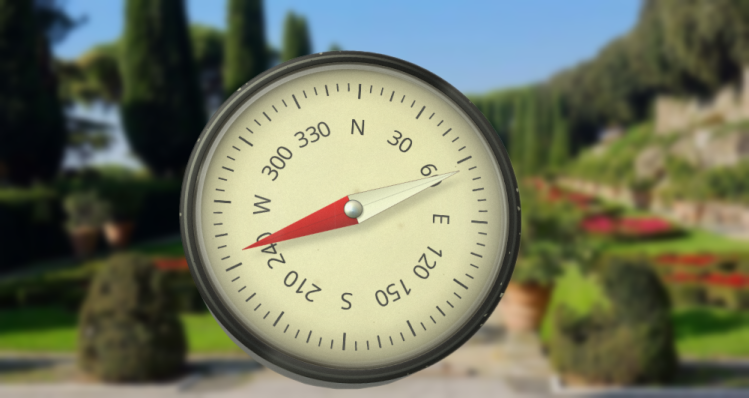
245 °
